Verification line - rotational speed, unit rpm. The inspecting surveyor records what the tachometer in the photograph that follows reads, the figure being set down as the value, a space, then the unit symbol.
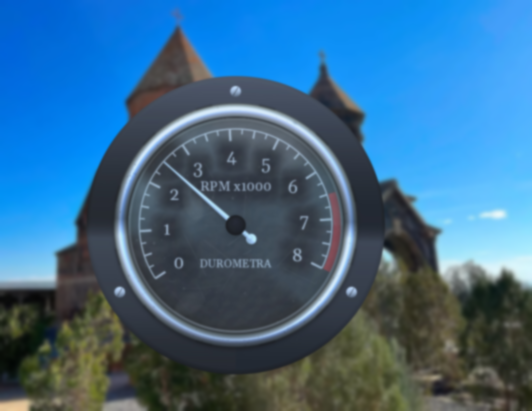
2500 rpm
